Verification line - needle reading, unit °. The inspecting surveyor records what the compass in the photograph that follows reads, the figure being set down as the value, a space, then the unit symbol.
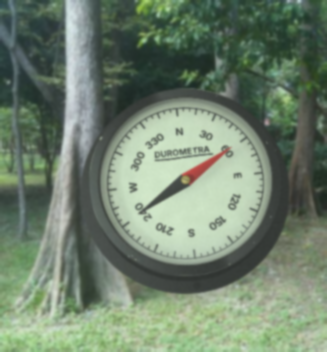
60 °
